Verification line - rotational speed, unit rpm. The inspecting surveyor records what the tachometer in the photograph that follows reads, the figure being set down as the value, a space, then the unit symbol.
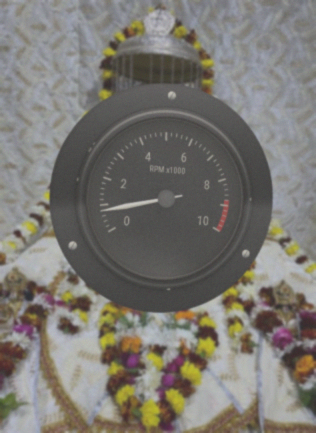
800 rpm
